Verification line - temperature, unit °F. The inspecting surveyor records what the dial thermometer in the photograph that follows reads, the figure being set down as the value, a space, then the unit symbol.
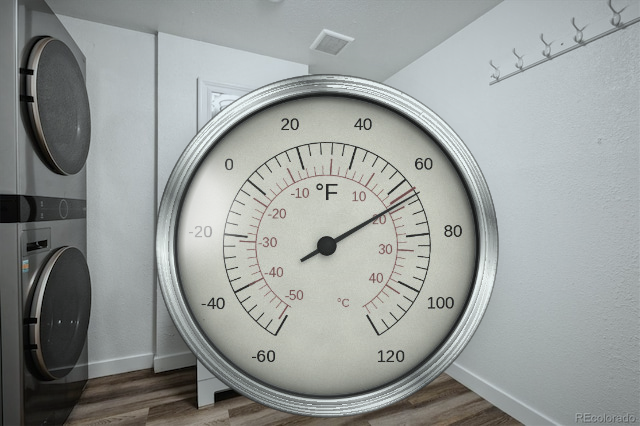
66 °F
